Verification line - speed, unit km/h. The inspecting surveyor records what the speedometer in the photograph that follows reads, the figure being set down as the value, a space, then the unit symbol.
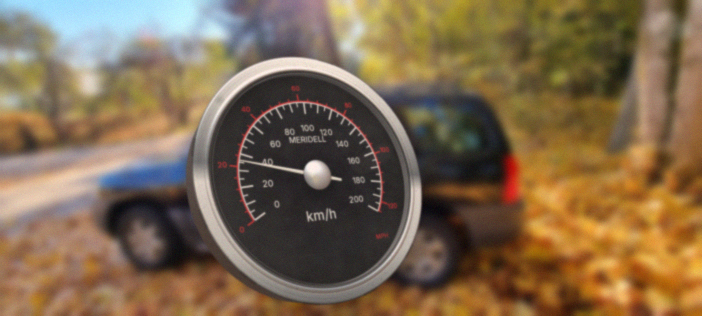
35 km/h
